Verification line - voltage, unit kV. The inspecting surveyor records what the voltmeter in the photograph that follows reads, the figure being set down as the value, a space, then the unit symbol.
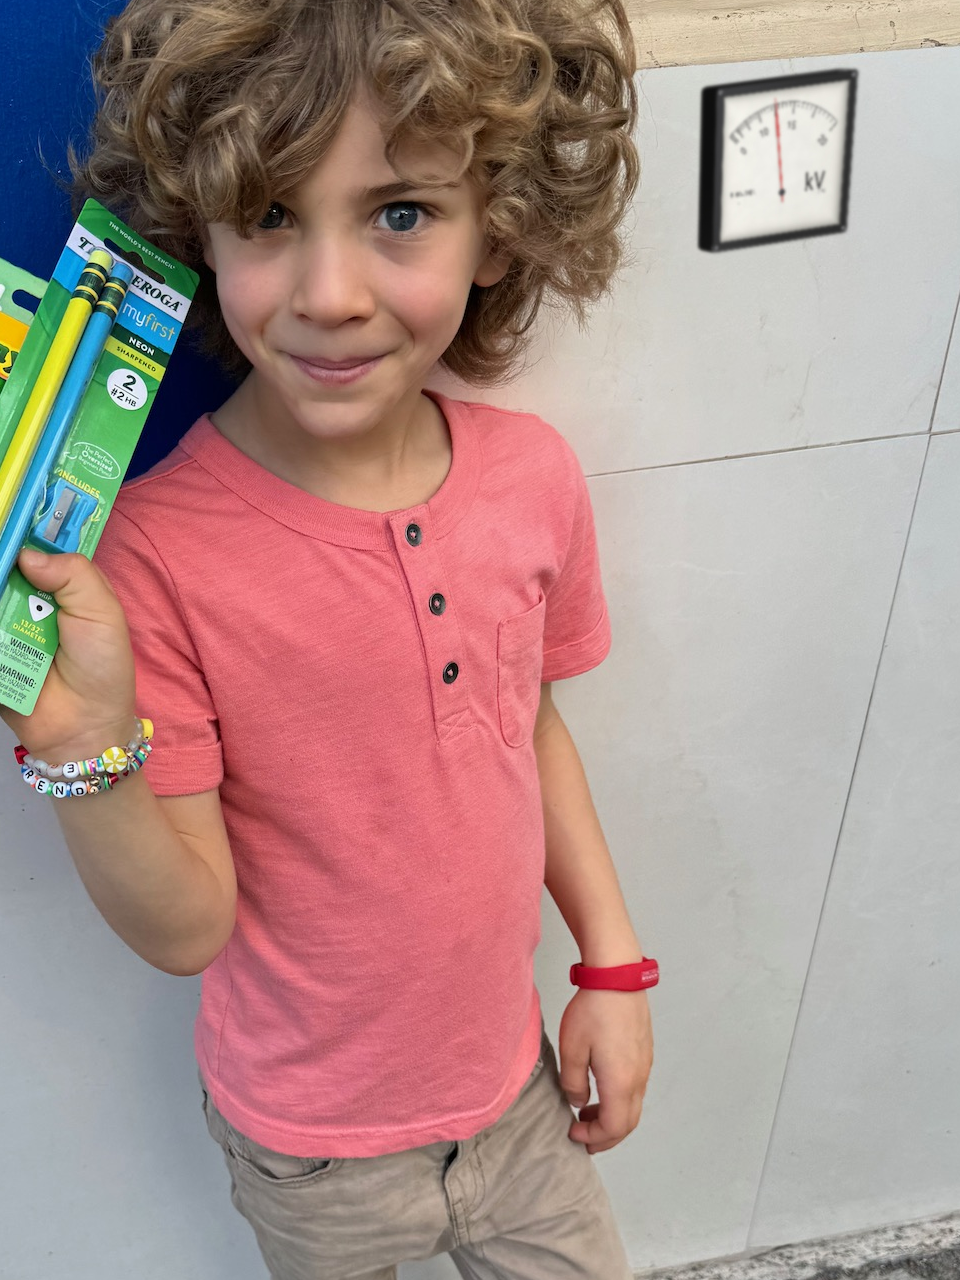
12.5 kV
